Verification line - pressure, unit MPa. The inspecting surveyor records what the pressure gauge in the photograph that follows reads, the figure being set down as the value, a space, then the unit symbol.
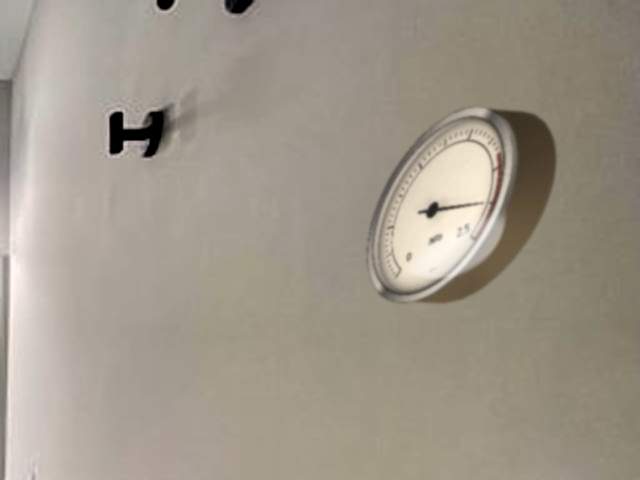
2.25 MPa
